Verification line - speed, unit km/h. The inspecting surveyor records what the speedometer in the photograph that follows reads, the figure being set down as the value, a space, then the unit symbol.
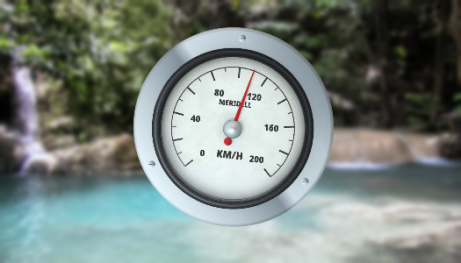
110 km/h
